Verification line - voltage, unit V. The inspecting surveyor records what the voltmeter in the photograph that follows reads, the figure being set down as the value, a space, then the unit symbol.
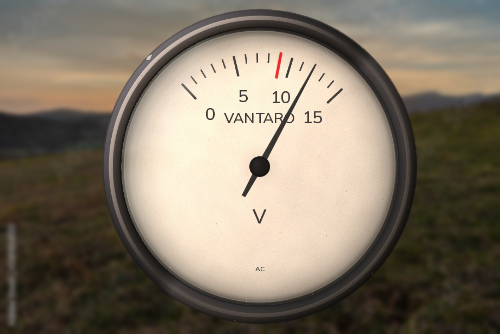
12 V
